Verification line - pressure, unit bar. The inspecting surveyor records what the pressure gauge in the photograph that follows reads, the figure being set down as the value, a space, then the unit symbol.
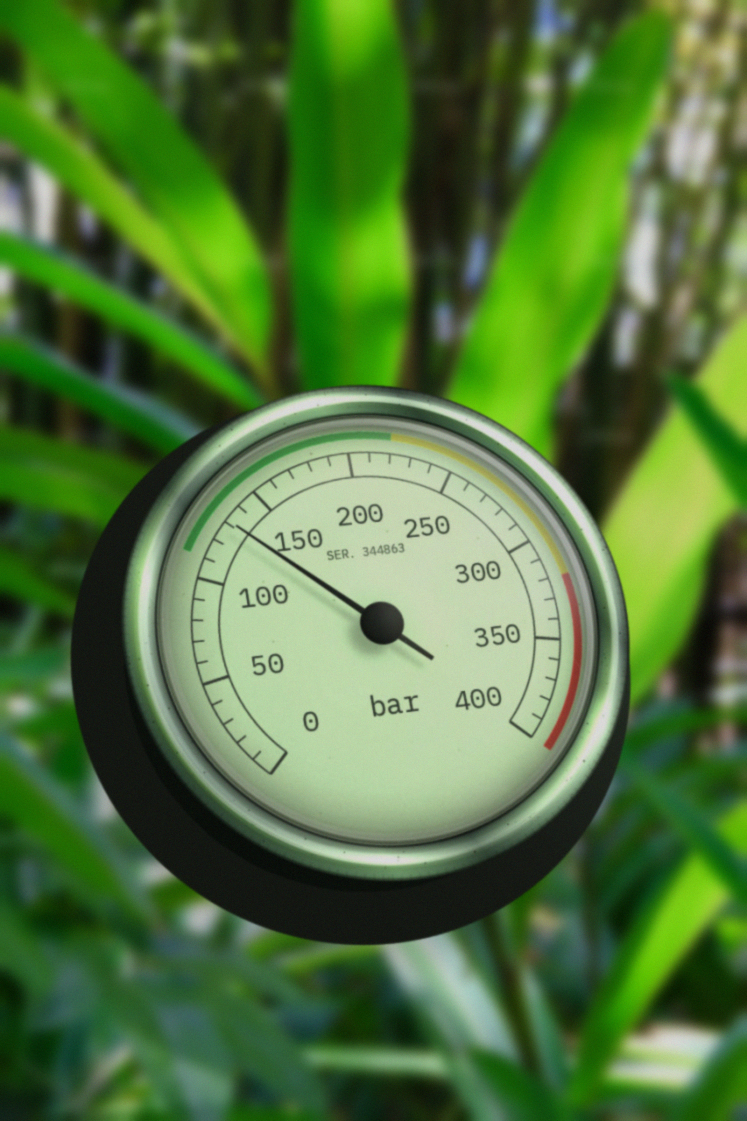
130 bar
